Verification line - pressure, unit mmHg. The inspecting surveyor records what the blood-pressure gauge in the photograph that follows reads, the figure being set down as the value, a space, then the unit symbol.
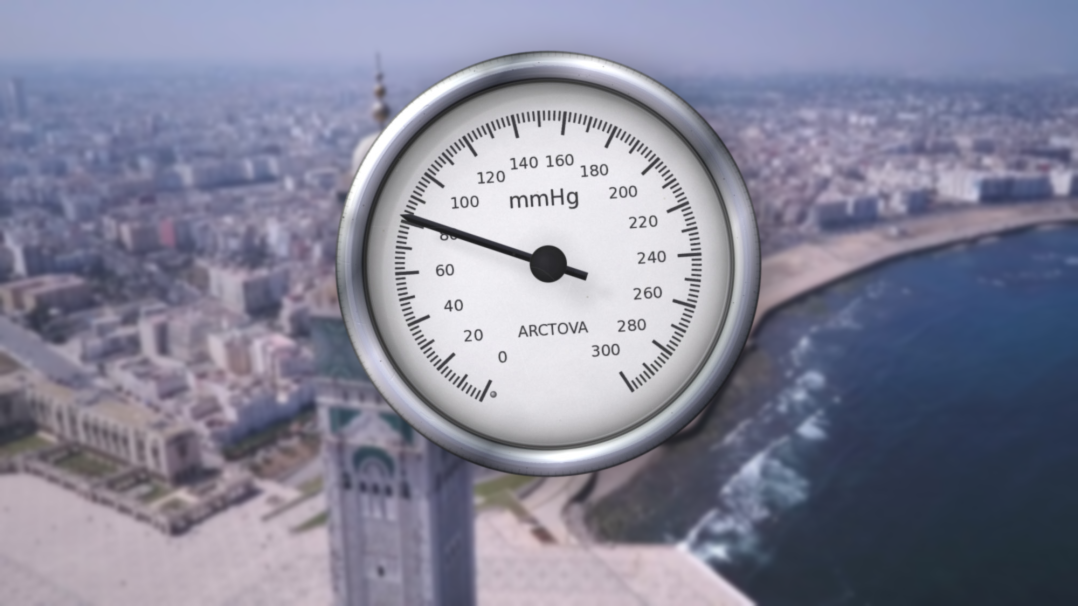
82 mmHg
